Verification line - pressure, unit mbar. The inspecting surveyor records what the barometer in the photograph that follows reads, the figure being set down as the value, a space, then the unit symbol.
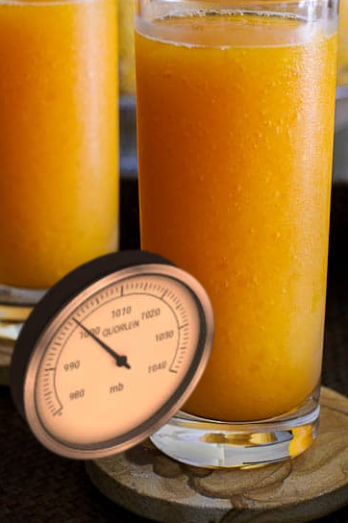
1000 mbar
